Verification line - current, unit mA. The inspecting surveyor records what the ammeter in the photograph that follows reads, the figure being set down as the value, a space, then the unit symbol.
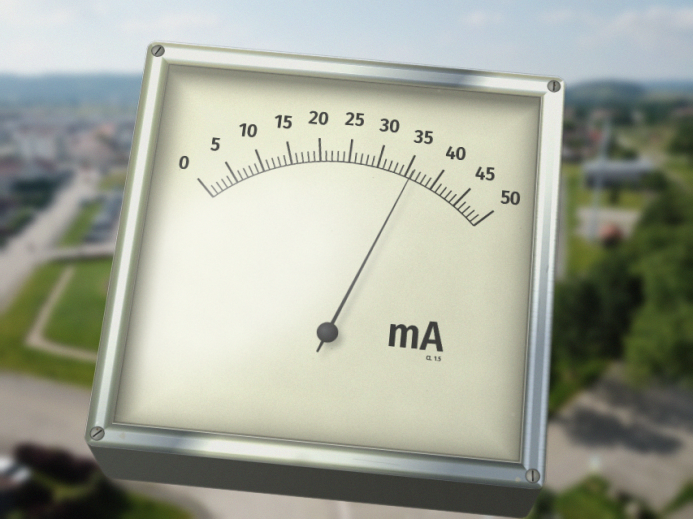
36 mA
